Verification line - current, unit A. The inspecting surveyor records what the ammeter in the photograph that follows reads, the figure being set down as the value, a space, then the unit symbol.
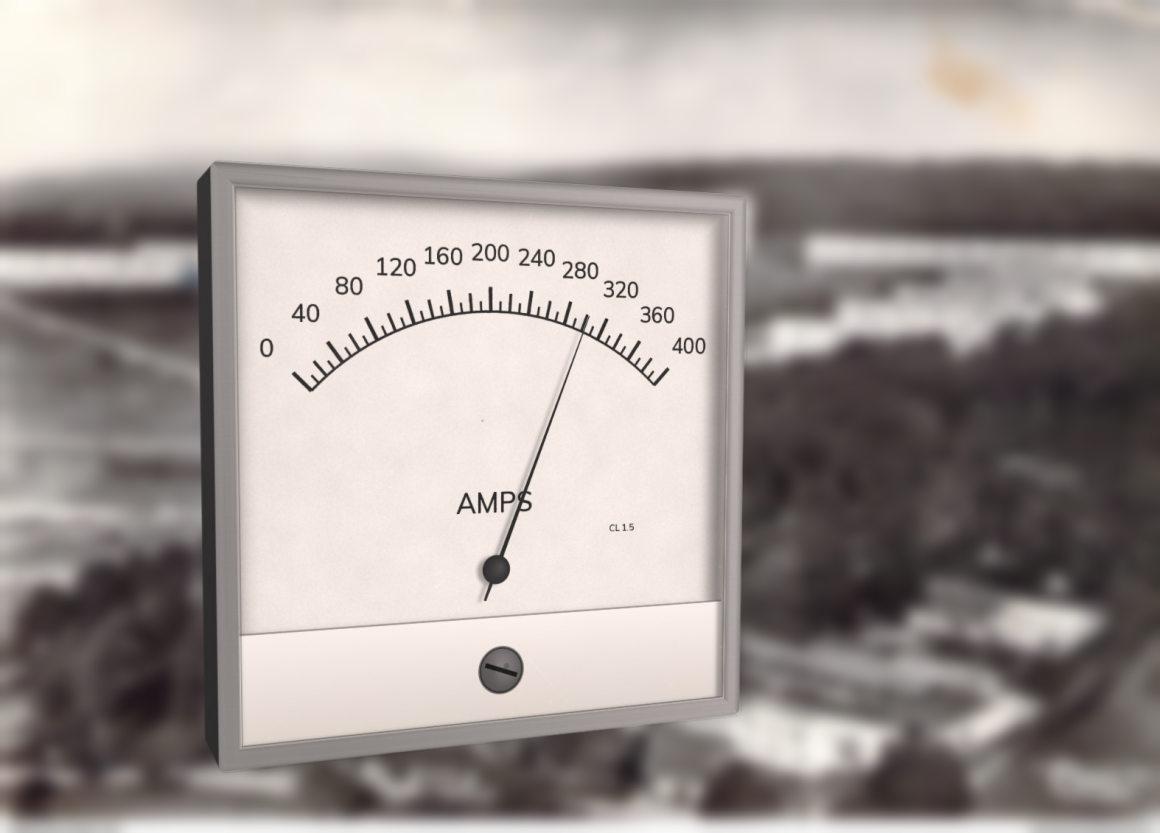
300 A
